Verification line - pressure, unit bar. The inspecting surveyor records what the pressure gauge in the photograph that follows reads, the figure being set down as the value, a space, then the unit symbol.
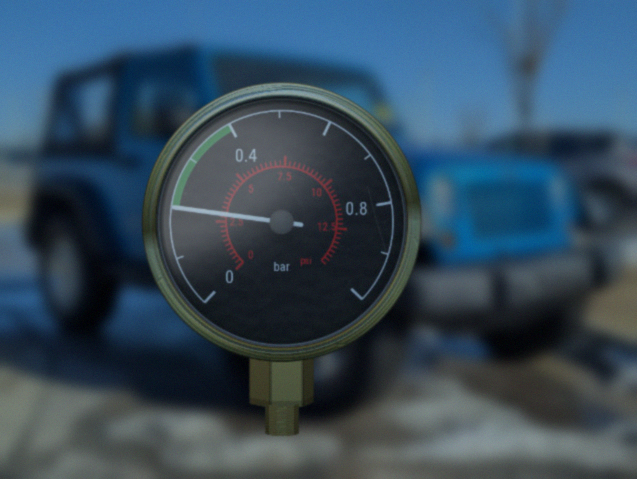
0.2 bar
